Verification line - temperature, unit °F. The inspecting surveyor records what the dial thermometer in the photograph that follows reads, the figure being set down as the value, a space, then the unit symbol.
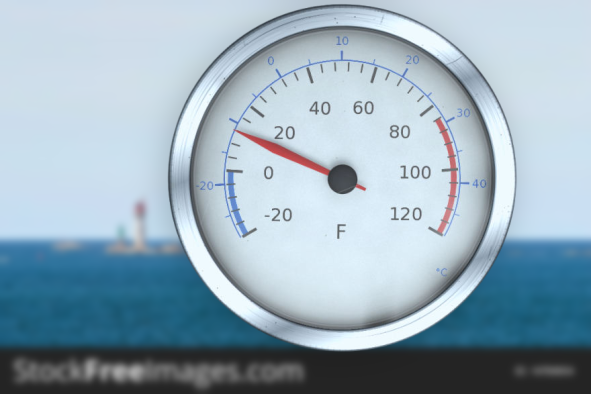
12 °F
